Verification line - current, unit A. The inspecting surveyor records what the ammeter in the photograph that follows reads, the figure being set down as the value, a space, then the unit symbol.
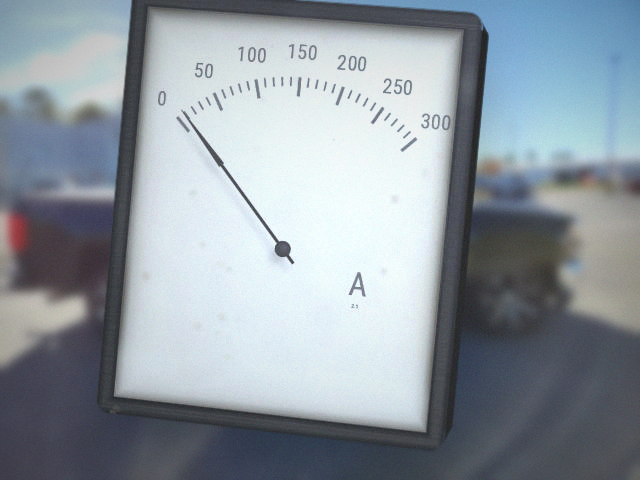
10 A
